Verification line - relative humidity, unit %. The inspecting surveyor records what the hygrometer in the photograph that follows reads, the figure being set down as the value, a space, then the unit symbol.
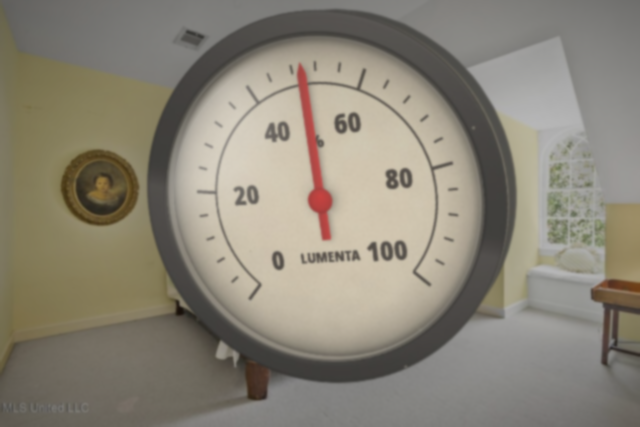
50 %
